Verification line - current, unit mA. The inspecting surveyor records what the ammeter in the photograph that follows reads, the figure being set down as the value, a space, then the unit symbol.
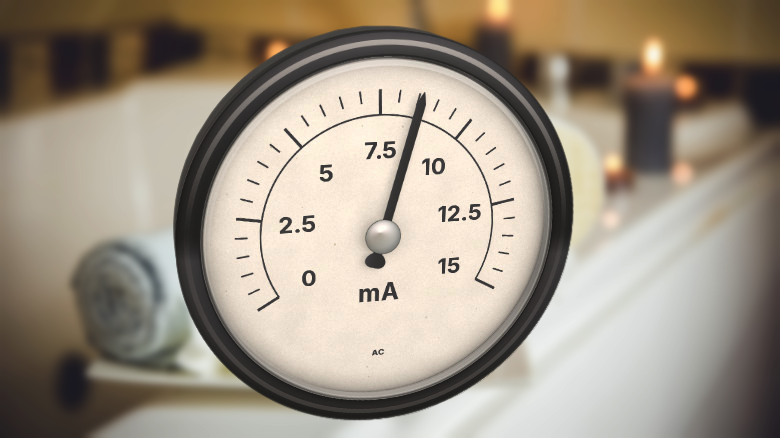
8.5 mA
